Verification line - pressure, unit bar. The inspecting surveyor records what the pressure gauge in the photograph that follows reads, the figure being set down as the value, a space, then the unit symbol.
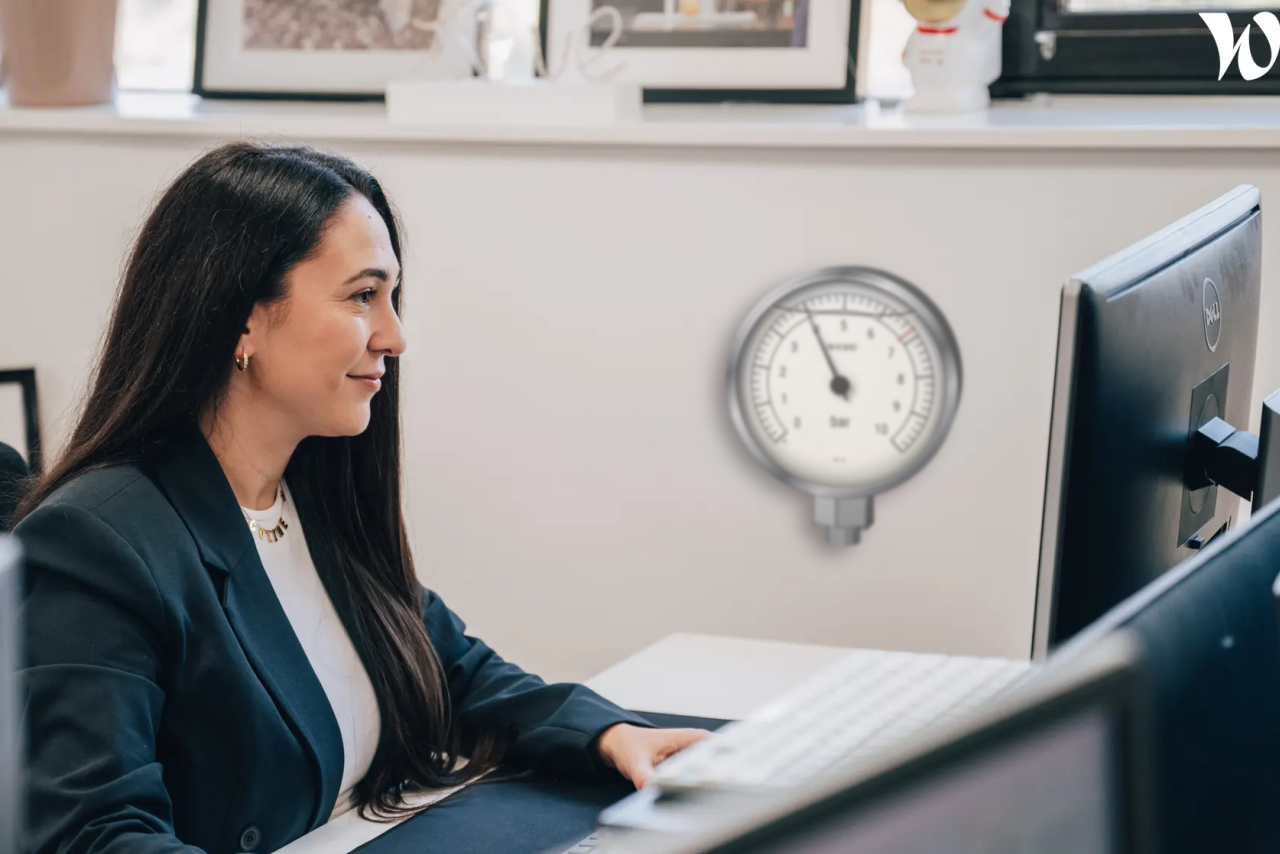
4 bar
